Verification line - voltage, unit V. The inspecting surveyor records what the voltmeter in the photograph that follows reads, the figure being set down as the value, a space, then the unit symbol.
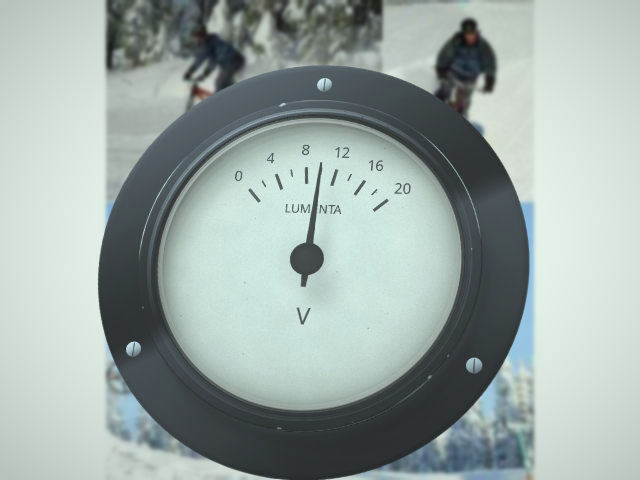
10 V
